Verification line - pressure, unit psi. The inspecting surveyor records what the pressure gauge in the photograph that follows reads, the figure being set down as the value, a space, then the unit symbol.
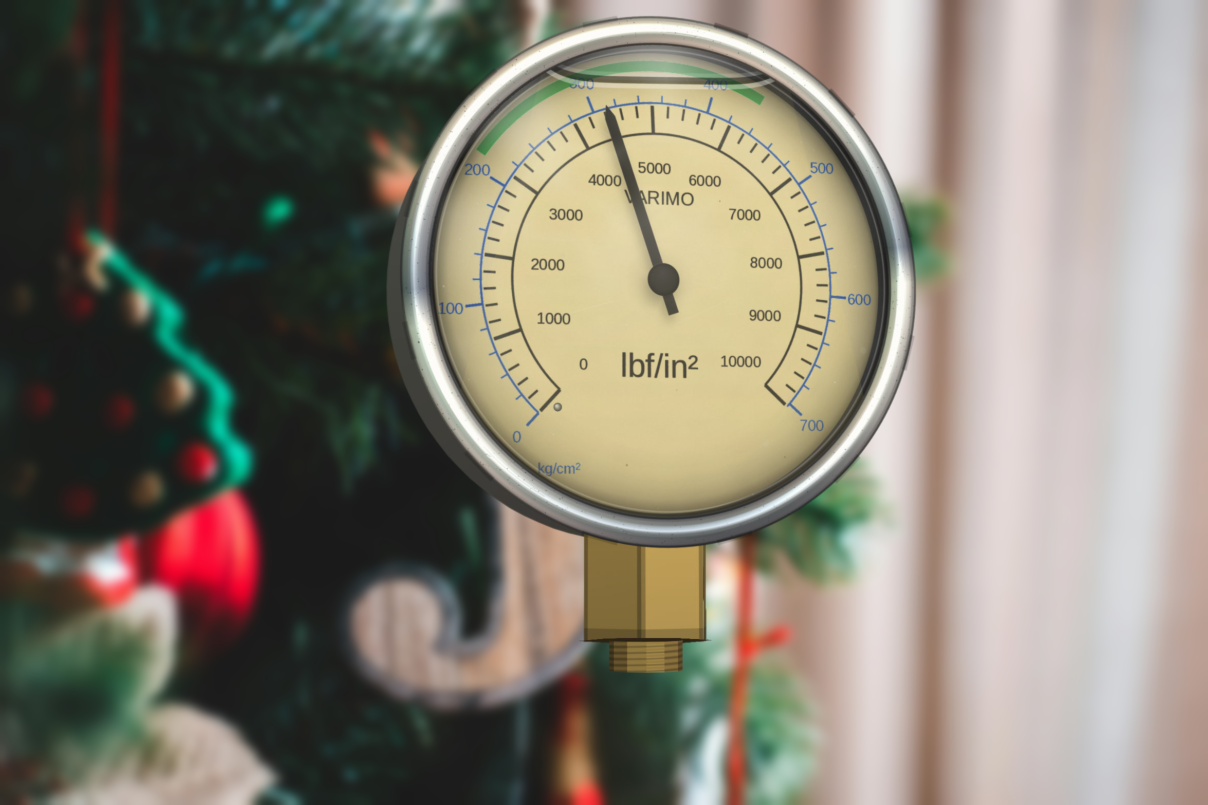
4400 psi
